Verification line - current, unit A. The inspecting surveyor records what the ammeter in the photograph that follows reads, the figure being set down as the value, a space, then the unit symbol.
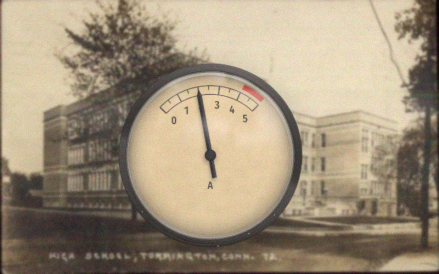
2 A
